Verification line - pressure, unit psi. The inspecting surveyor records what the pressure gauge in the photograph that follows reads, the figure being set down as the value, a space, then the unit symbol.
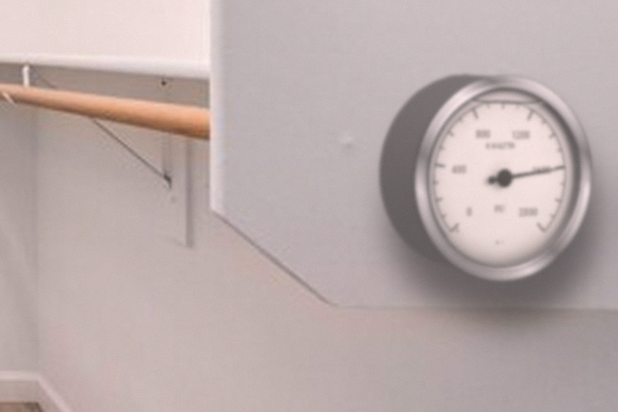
1600 psi
